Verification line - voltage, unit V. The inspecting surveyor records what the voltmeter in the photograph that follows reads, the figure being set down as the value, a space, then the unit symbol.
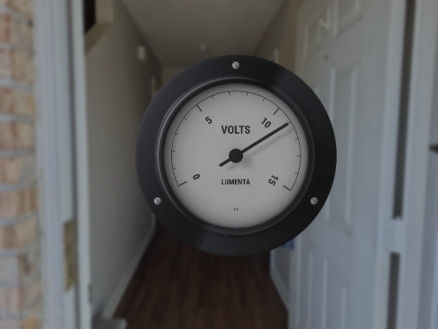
11 V
